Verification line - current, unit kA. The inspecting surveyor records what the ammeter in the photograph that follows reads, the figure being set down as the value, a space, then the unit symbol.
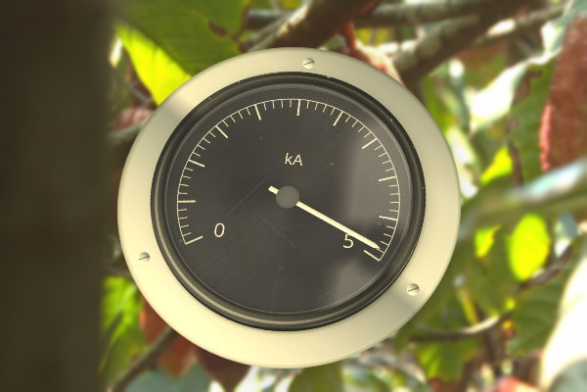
4.9 kA
